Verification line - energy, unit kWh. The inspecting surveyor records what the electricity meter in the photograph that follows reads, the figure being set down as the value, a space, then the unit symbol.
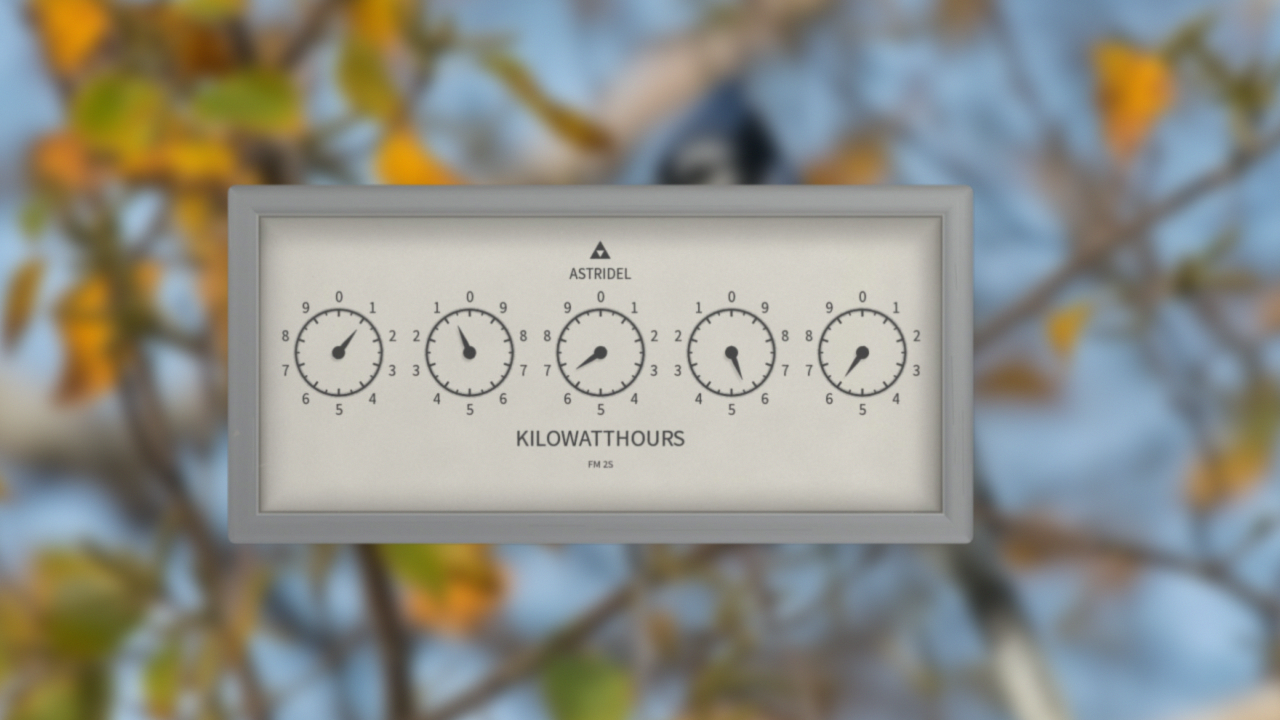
10656 kWh
